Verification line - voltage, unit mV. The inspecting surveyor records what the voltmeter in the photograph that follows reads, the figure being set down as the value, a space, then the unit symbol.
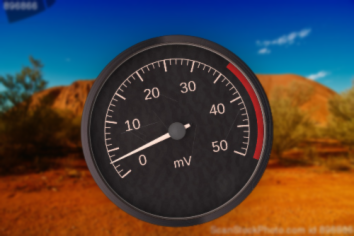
3 mV
